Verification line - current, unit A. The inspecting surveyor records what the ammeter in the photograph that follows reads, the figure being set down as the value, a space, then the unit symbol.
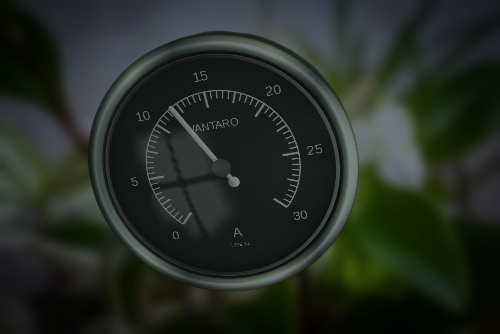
12 A
